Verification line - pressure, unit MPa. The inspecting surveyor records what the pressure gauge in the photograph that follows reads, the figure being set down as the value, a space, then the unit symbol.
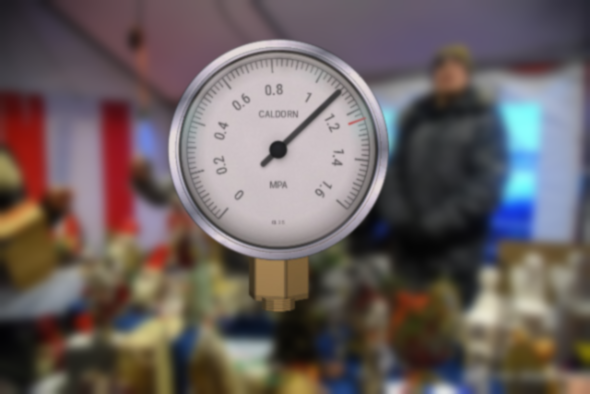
1.1 MPa
